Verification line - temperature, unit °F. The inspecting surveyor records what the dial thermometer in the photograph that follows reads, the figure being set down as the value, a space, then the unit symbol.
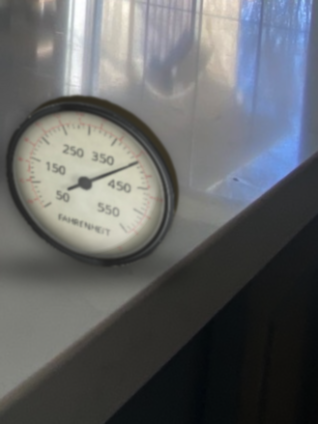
400 °F
